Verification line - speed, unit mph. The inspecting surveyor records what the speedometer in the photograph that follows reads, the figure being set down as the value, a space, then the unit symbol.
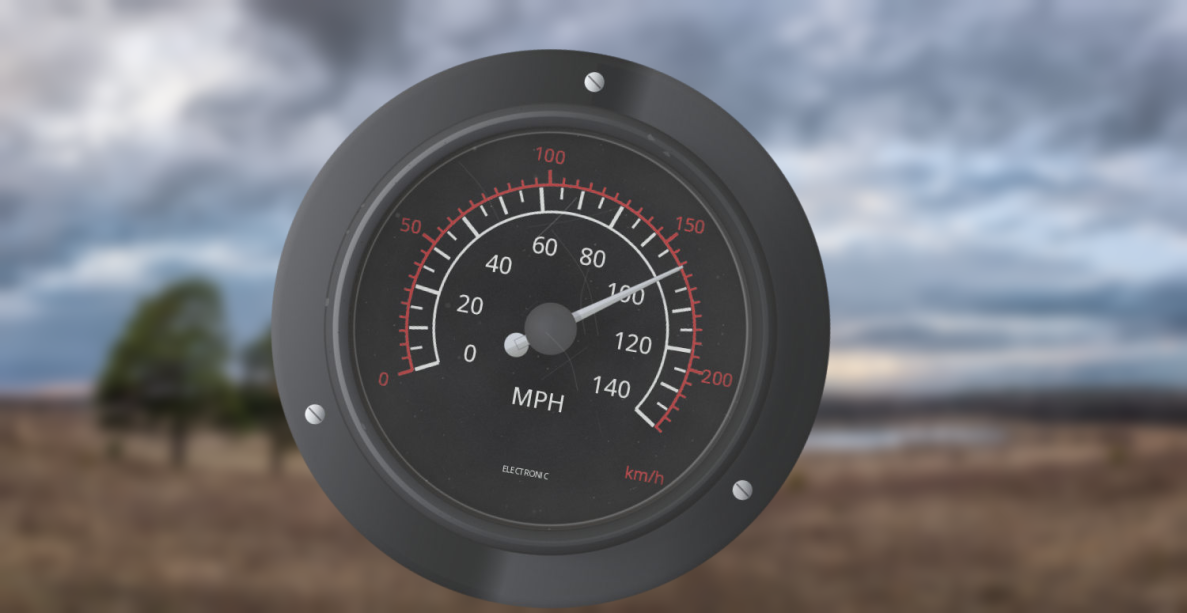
100 mph
